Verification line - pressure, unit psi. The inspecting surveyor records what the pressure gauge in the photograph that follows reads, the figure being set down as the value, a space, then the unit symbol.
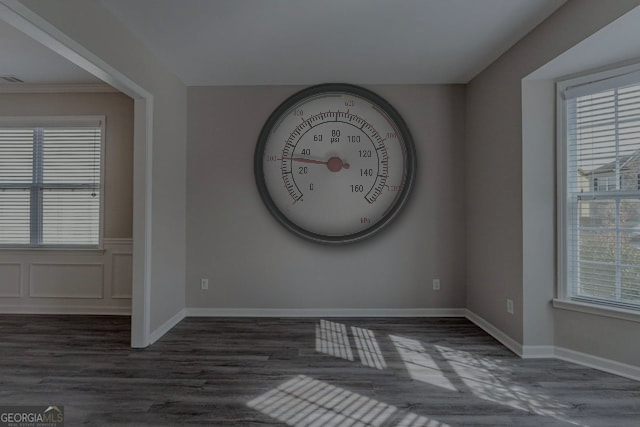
30 psi
